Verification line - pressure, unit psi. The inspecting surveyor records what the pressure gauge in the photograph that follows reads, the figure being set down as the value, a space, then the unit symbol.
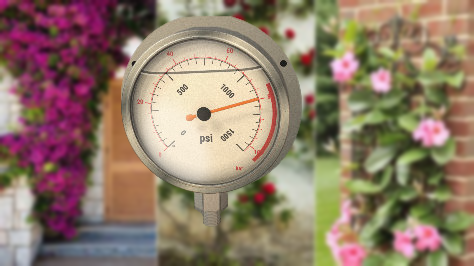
1150 psi
